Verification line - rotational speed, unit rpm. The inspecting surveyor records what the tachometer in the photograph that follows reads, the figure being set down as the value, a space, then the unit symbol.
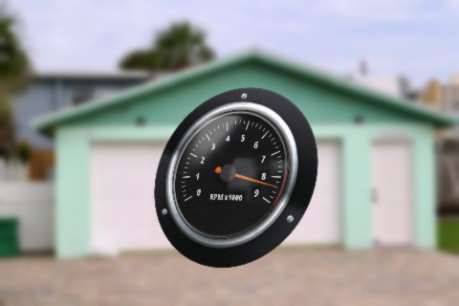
8400 rpm
